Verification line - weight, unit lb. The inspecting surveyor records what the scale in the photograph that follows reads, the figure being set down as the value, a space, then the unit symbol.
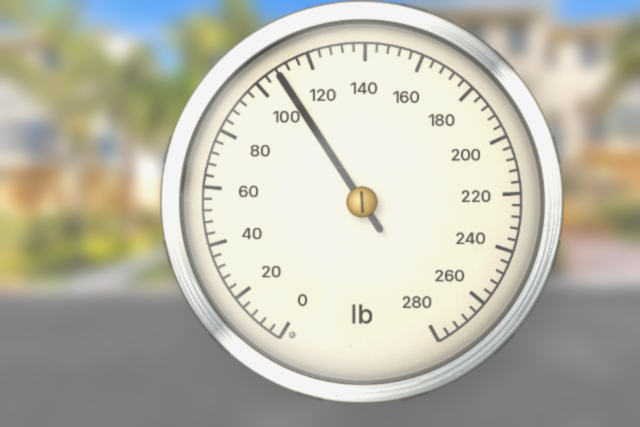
108 lb
